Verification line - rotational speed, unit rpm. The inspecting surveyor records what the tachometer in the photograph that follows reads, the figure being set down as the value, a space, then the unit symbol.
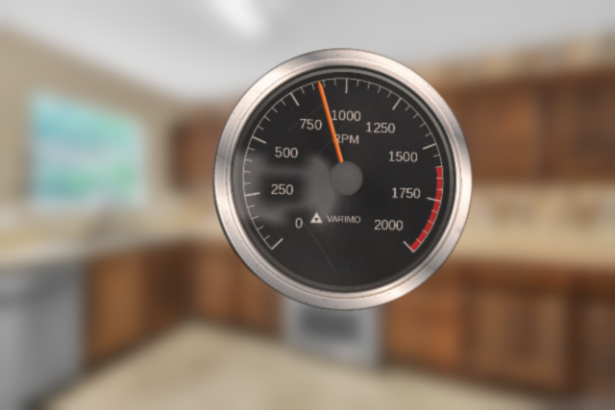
875 rpm
